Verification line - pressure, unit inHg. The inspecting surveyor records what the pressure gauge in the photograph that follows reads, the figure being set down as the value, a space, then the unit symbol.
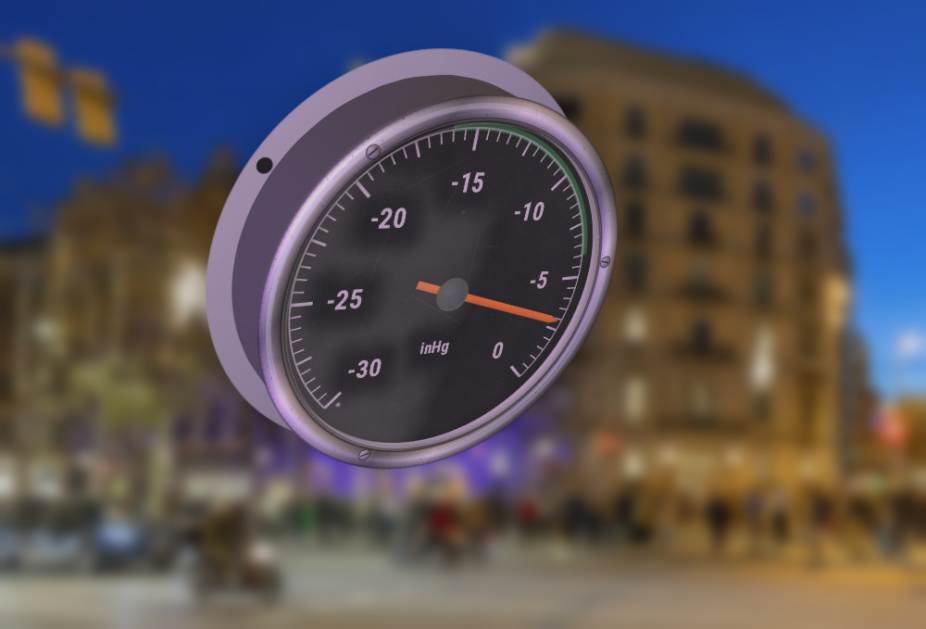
-3 inHg
